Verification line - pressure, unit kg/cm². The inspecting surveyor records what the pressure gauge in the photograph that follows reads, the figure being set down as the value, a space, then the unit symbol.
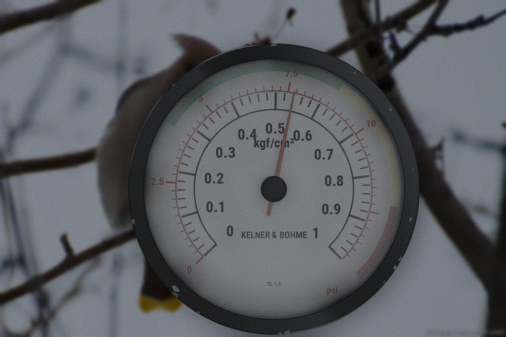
0.54 kg/cm²
